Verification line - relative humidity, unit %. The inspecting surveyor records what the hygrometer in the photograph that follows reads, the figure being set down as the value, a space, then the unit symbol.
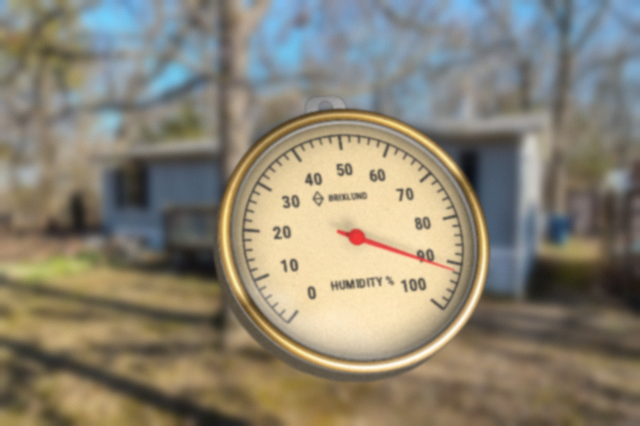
92 %
